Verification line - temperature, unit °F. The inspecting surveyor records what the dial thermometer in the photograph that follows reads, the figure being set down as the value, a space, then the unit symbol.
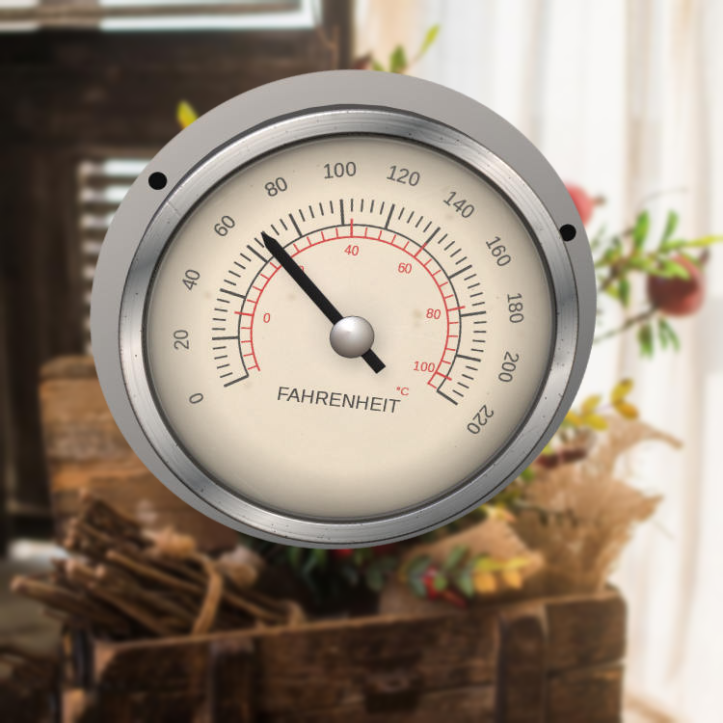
68 °F
